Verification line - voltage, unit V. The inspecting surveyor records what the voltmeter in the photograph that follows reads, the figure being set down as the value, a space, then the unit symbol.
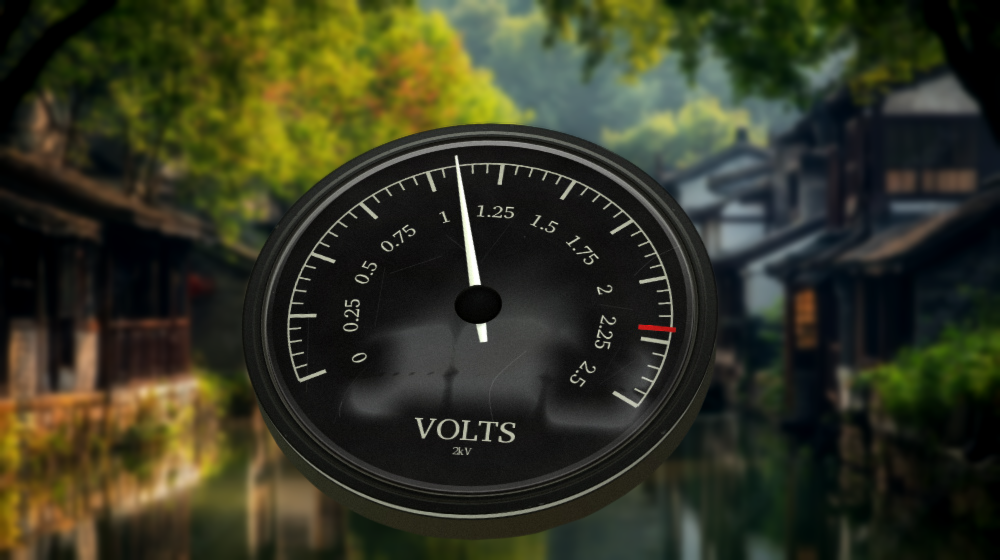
1.1 V
